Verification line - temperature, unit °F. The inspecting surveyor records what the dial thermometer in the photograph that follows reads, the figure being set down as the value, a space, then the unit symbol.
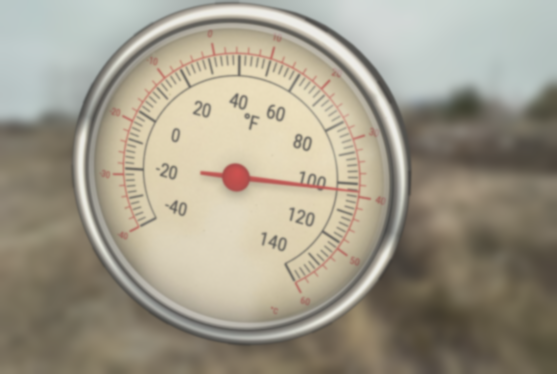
102 °F
